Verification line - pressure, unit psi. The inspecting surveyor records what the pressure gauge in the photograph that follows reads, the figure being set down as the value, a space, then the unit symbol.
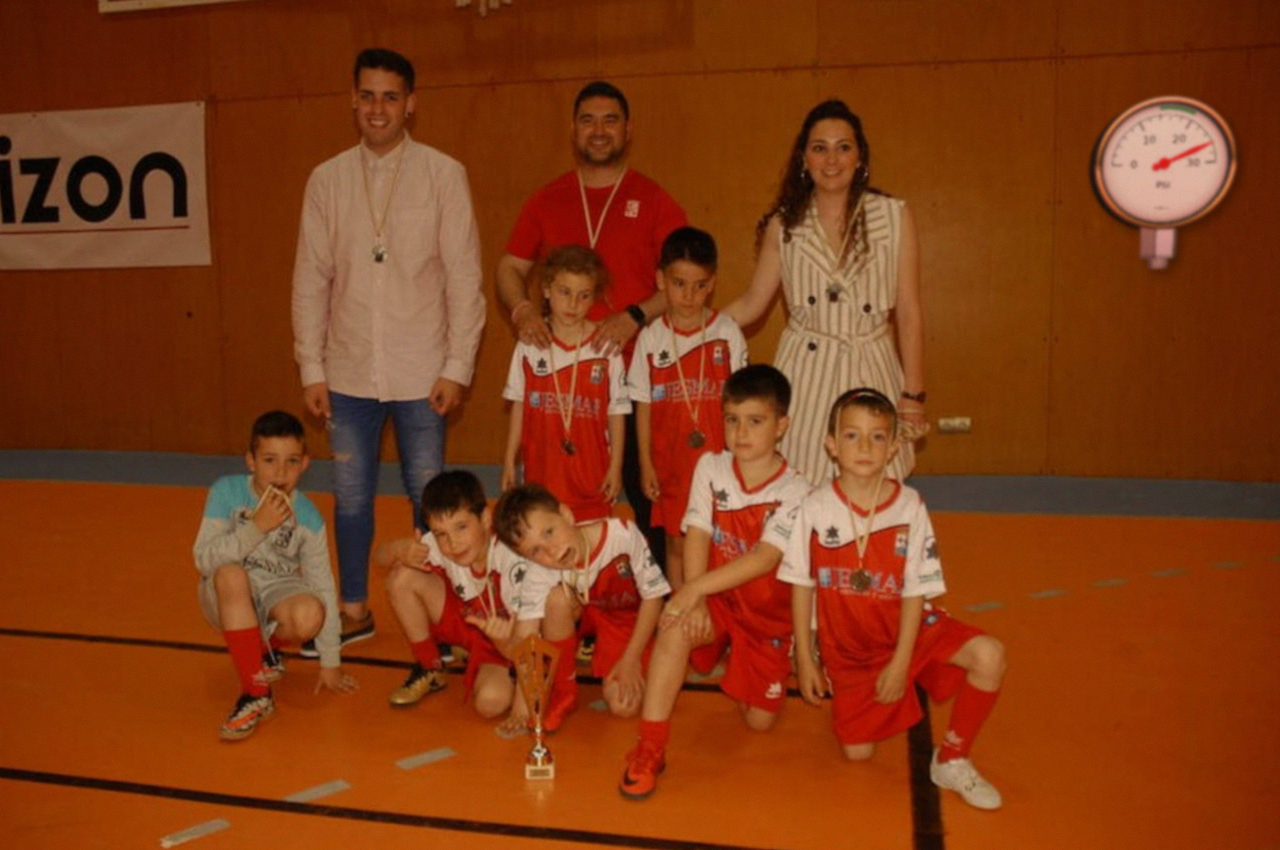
26 psi
